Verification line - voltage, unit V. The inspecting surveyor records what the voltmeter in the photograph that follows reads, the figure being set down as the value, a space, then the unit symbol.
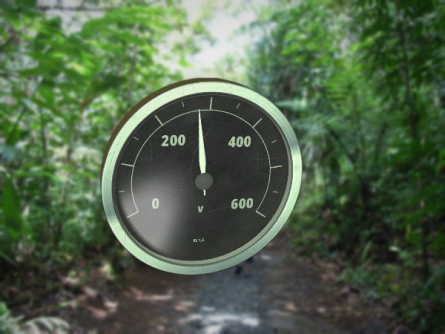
275 V
